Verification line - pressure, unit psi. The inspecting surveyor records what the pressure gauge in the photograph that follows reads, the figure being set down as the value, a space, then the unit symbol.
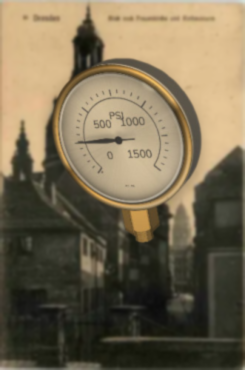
250 psi
